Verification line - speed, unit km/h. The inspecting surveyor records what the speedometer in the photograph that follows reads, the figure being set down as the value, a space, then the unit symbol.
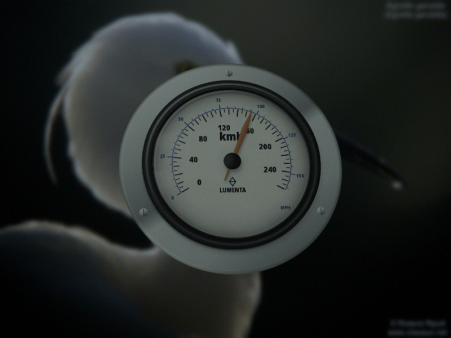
155 km/h
